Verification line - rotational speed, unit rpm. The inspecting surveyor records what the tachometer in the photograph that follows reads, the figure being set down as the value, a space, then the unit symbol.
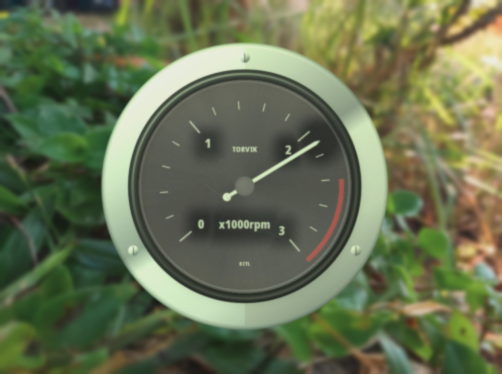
2100 rpm
